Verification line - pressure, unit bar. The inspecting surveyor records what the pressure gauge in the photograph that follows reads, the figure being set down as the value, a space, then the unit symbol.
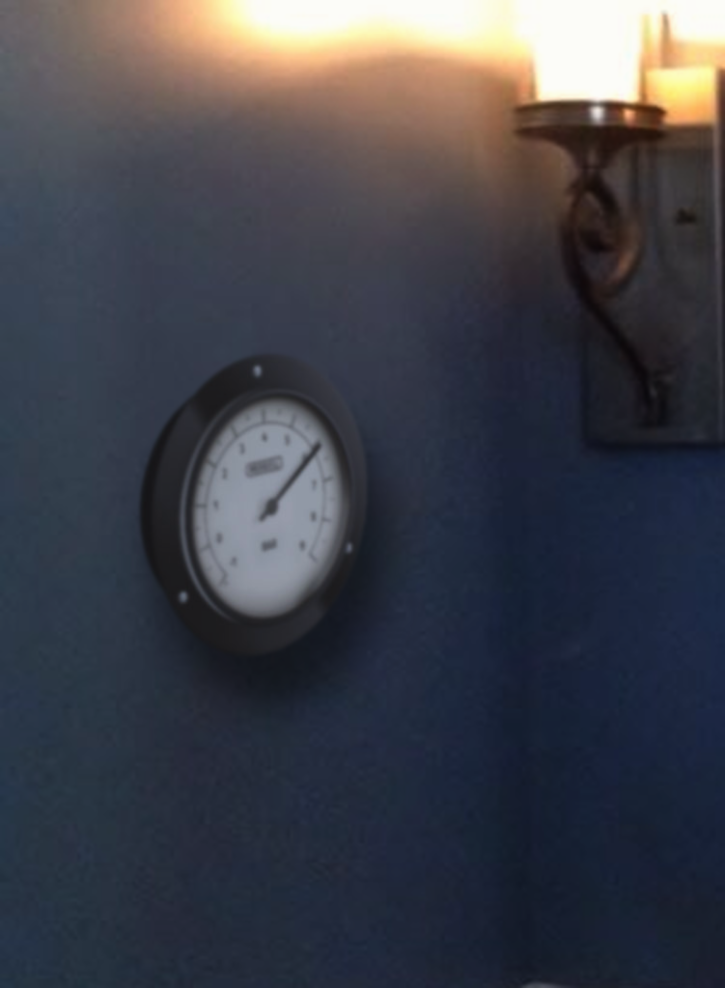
6 bar
